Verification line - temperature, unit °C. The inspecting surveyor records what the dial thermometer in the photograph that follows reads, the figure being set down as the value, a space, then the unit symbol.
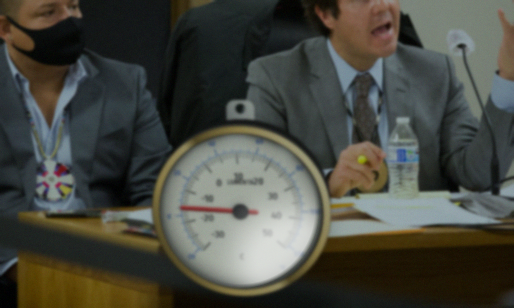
-15 °C
